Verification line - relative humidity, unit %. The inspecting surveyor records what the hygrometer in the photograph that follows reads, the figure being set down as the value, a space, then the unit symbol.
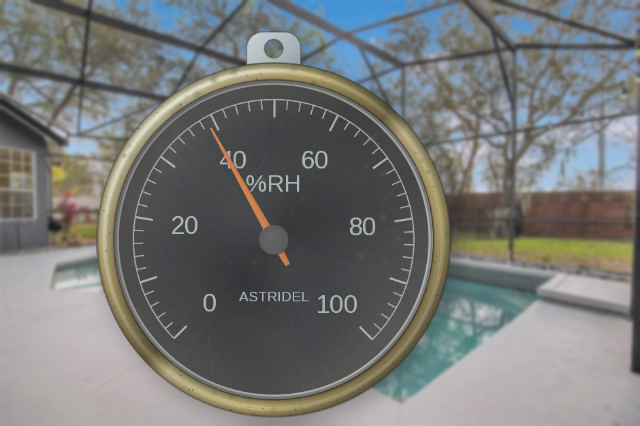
39 %
